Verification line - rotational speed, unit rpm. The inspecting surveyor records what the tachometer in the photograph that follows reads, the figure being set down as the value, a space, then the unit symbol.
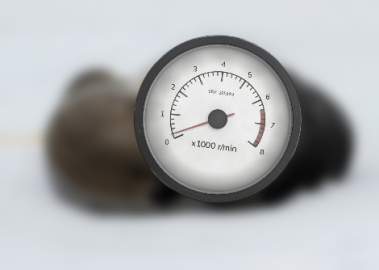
200 rpm
